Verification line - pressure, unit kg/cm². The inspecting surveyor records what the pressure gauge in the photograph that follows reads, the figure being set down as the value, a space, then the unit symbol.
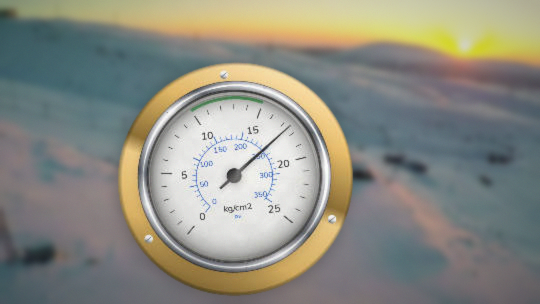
17.5 kg/cm²
